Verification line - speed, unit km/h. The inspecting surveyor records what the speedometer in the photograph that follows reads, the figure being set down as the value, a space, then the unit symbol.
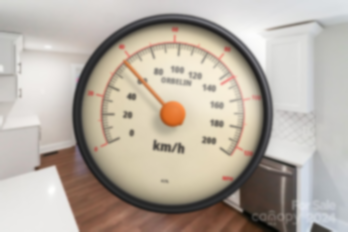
60 km/h
